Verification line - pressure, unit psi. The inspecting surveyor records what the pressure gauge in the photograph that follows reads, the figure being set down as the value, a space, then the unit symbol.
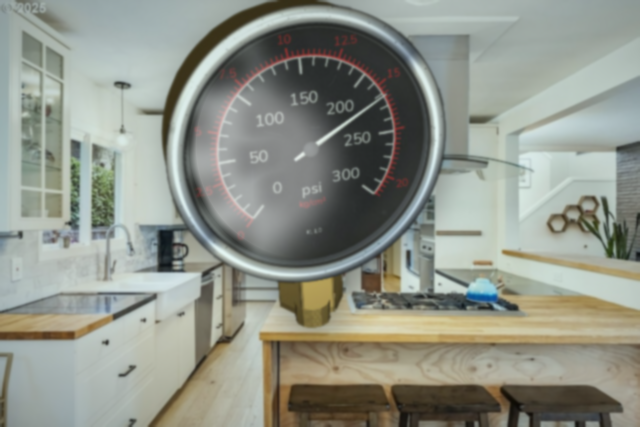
220 psi
